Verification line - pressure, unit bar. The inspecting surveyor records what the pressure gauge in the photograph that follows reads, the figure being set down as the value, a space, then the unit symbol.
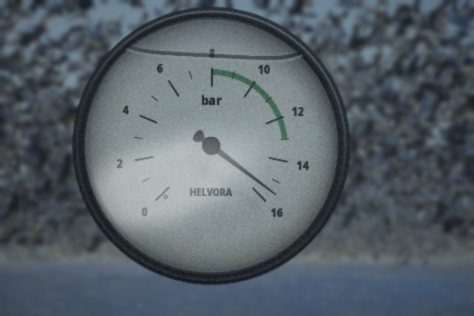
15.5 bar
